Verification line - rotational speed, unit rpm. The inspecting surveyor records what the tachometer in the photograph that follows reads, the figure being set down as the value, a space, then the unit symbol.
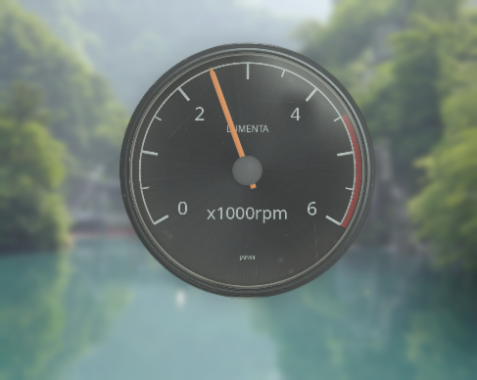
2500 rpm
